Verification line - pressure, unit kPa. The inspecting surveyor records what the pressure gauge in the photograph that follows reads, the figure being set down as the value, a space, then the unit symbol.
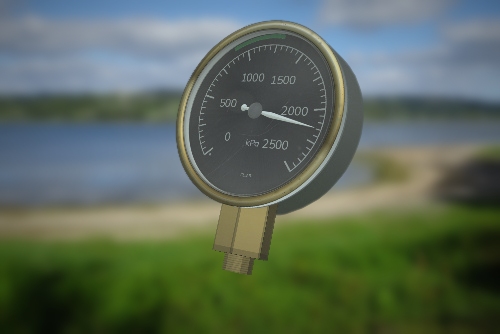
2150 kPa
